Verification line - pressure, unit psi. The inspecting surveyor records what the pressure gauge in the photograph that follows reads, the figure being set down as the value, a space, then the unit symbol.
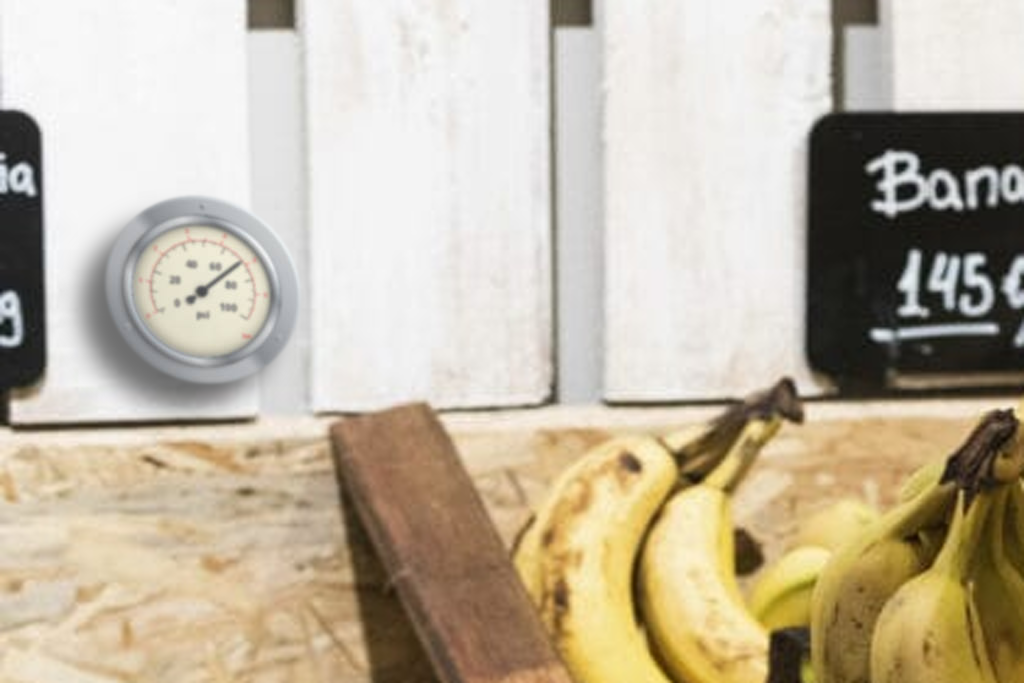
70 psi
